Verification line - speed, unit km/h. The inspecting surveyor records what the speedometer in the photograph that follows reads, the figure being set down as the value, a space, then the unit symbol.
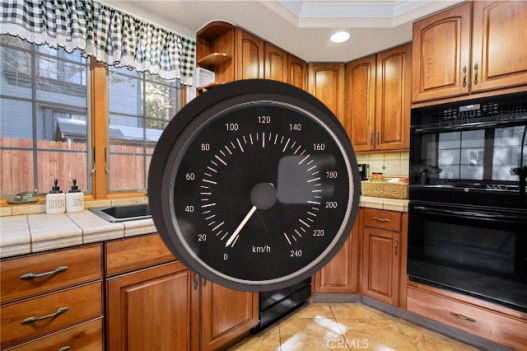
5 km/h
